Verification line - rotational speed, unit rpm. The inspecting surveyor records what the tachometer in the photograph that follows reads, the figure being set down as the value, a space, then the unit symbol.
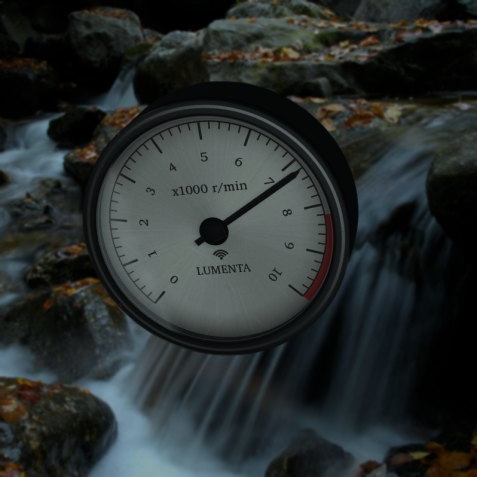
7200 rpm
